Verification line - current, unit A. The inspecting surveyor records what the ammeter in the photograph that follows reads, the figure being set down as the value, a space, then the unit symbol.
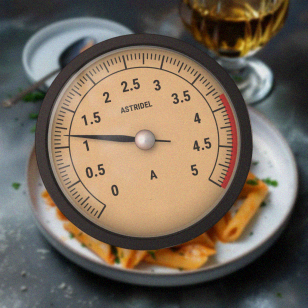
1.15 A
